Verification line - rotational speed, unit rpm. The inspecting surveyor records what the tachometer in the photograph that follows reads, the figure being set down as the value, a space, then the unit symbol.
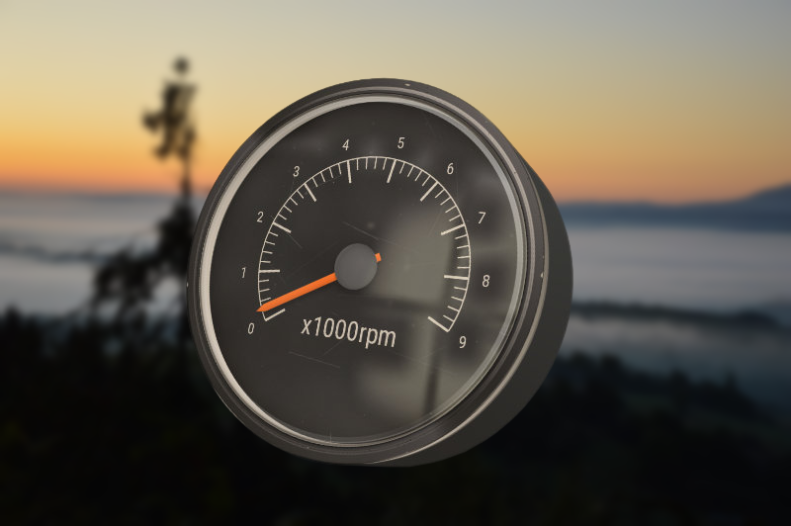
200 rpm
